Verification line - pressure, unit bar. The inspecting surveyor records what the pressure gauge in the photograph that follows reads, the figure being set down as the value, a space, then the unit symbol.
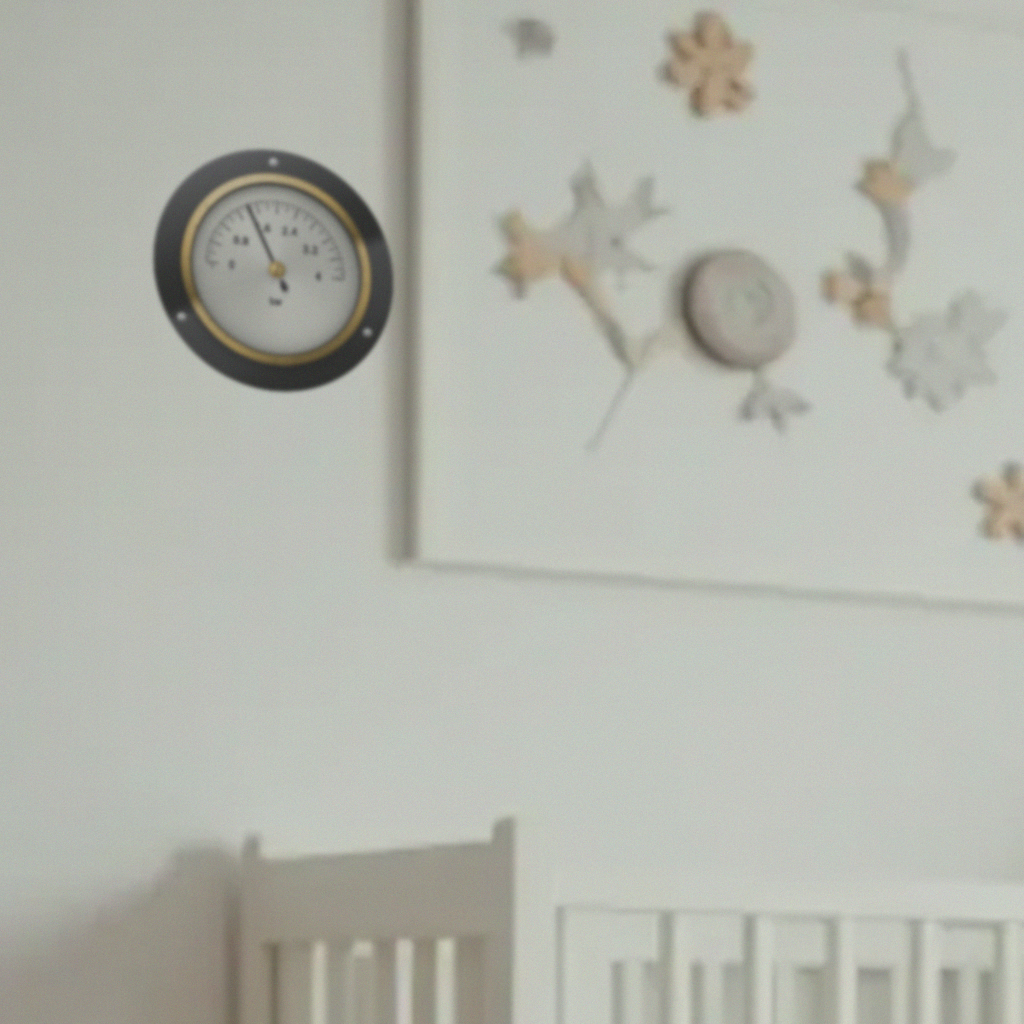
1.4 bar
